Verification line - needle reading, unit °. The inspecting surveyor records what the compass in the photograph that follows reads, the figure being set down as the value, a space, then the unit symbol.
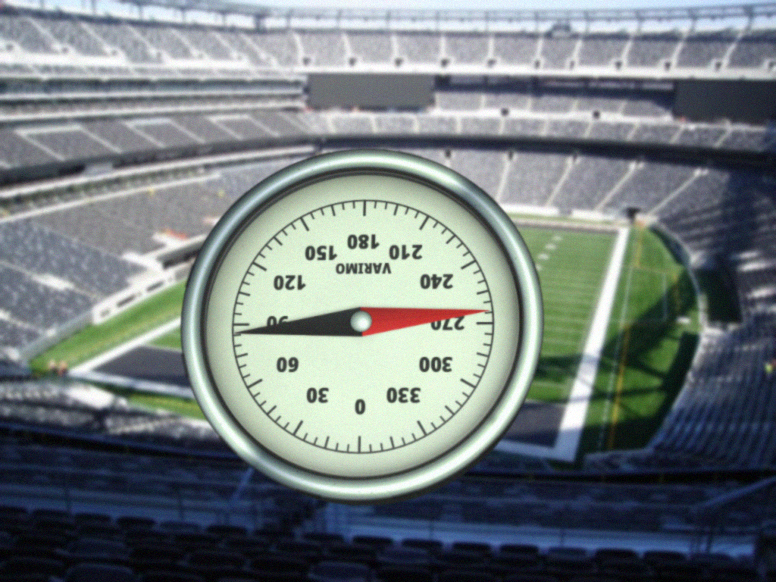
265 °
